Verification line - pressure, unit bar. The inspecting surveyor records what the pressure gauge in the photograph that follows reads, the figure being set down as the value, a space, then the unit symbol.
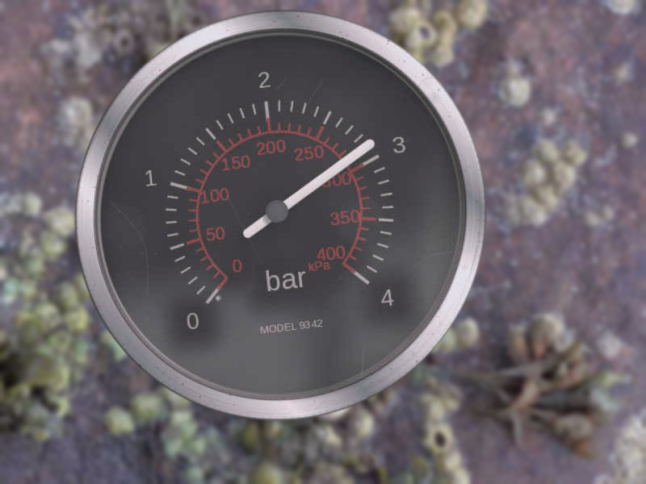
2.9 bar
